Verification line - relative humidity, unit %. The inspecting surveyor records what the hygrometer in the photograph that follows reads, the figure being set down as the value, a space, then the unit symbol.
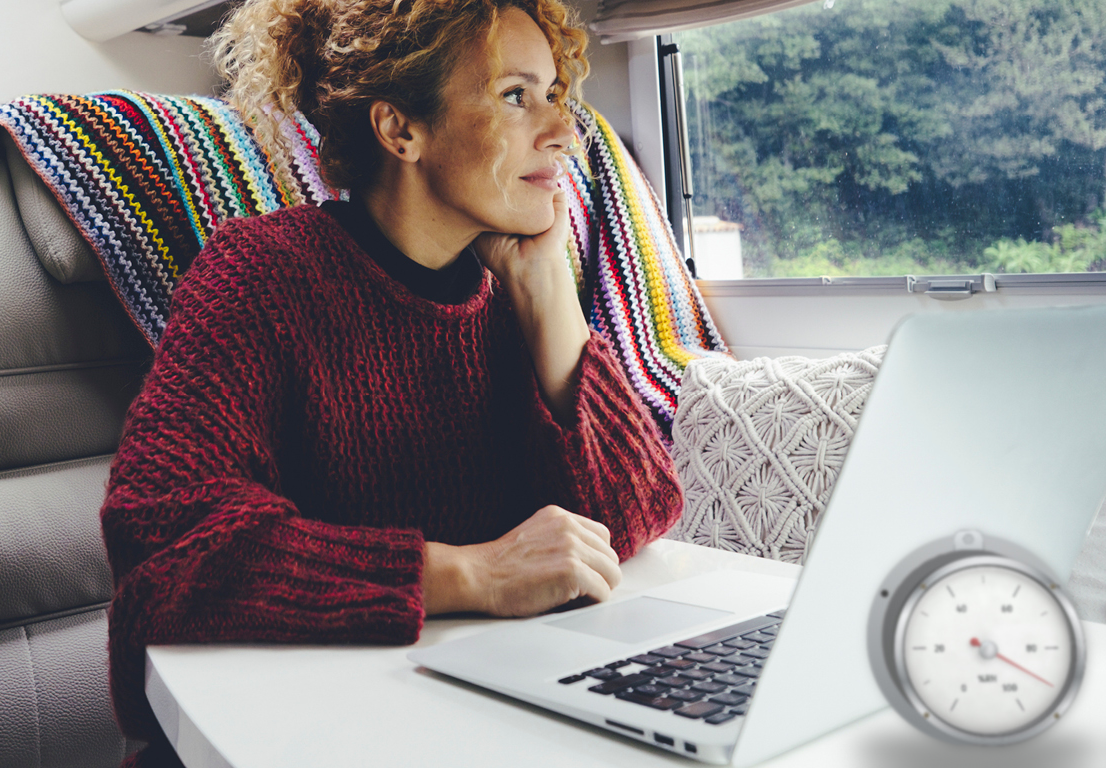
90 %
